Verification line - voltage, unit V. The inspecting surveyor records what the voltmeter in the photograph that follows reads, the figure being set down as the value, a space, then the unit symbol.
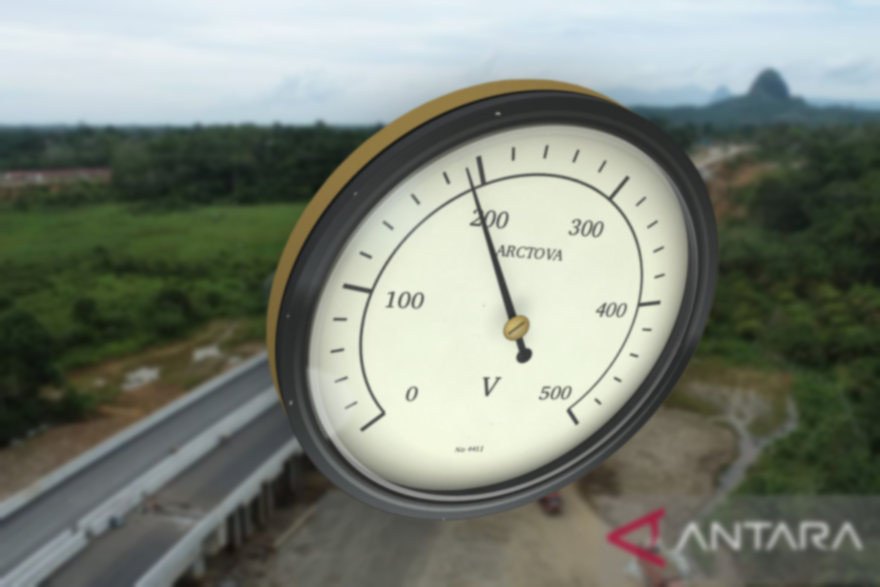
190 V
